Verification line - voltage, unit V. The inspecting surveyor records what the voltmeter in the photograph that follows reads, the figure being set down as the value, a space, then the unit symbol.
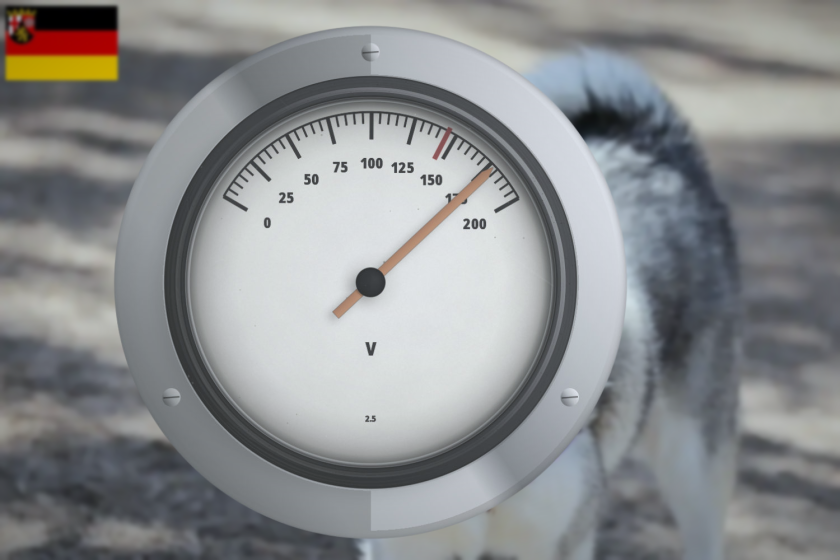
177.5 V
